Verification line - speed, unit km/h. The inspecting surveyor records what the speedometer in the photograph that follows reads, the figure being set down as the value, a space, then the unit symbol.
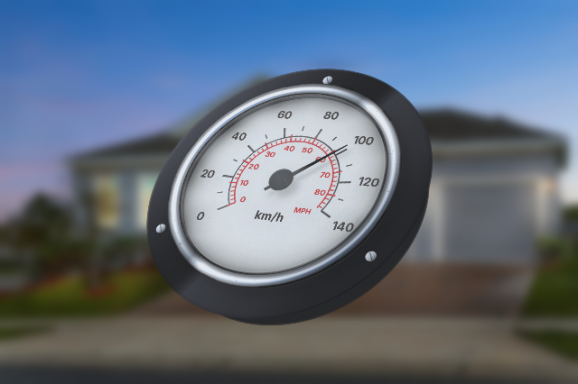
100 km/h
